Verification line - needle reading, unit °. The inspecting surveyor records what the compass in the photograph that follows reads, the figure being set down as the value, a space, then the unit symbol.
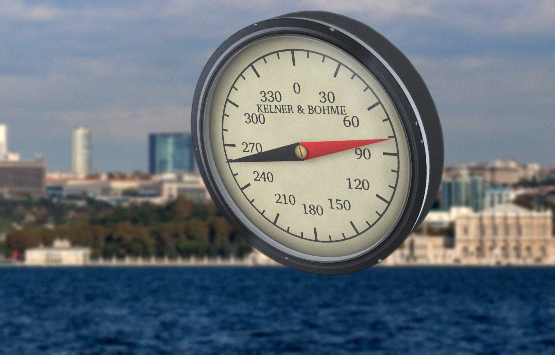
80 °
